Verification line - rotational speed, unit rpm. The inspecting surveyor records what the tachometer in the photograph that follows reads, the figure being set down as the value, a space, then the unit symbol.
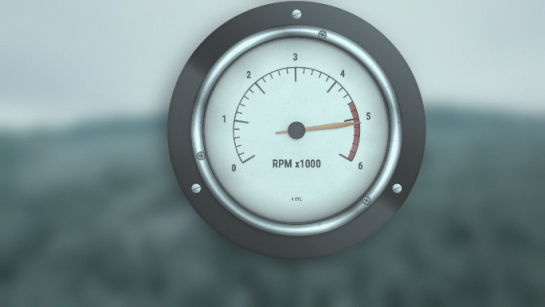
5100 rpm
